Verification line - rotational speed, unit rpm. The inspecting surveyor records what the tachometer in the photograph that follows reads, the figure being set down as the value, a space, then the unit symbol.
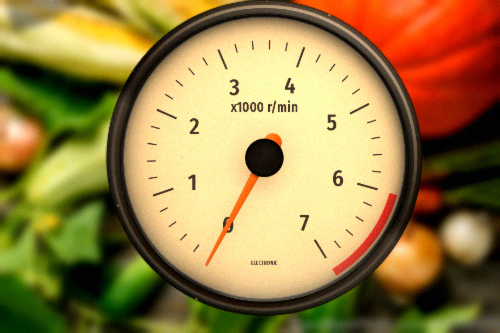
0 rpm
